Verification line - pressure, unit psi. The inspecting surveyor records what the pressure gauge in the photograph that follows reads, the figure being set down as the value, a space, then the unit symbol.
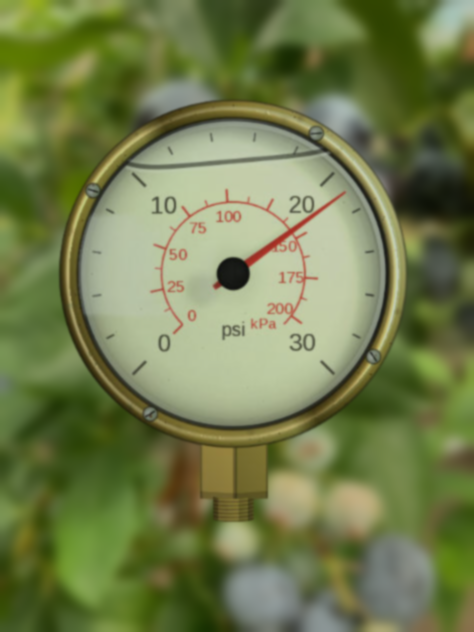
21 psi
